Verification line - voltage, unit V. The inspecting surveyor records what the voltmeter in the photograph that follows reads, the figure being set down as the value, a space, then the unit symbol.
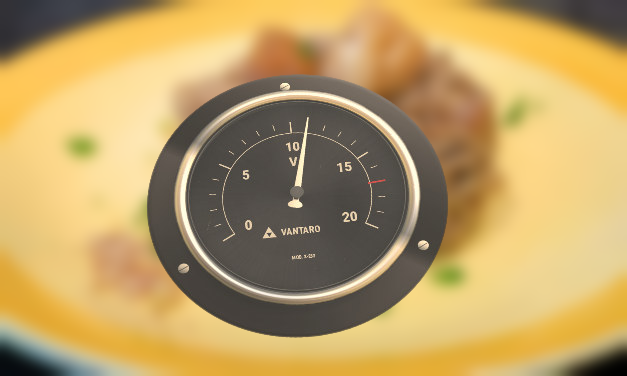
11 V
